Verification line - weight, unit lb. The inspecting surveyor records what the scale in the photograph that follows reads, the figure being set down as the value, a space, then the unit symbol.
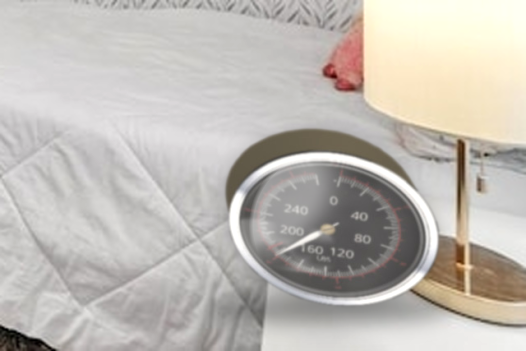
180 lb
